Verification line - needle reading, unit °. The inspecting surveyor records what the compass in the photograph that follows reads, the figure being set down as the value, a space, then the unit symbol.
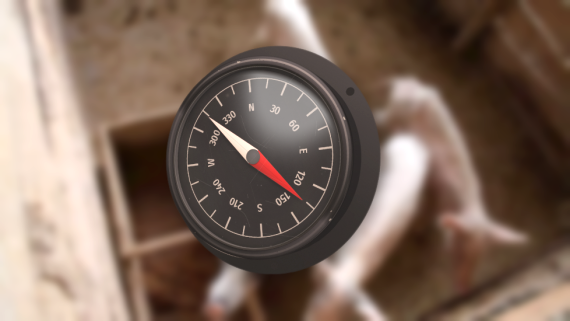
135 °
